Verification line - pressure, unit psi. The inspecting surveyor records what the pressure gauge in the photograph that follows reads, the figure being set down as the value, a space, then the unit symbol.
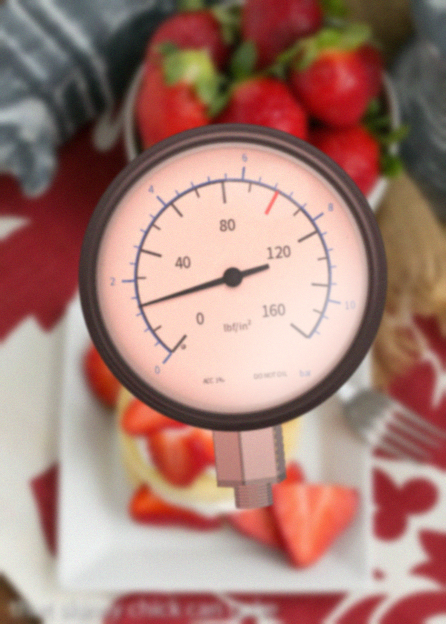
20 psi
